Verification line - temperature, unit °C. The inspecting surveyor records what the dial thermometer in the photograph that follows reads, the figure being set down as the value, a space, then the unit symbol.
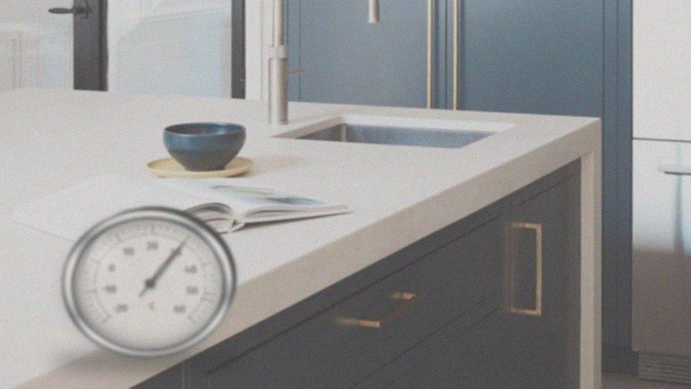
30 °C
